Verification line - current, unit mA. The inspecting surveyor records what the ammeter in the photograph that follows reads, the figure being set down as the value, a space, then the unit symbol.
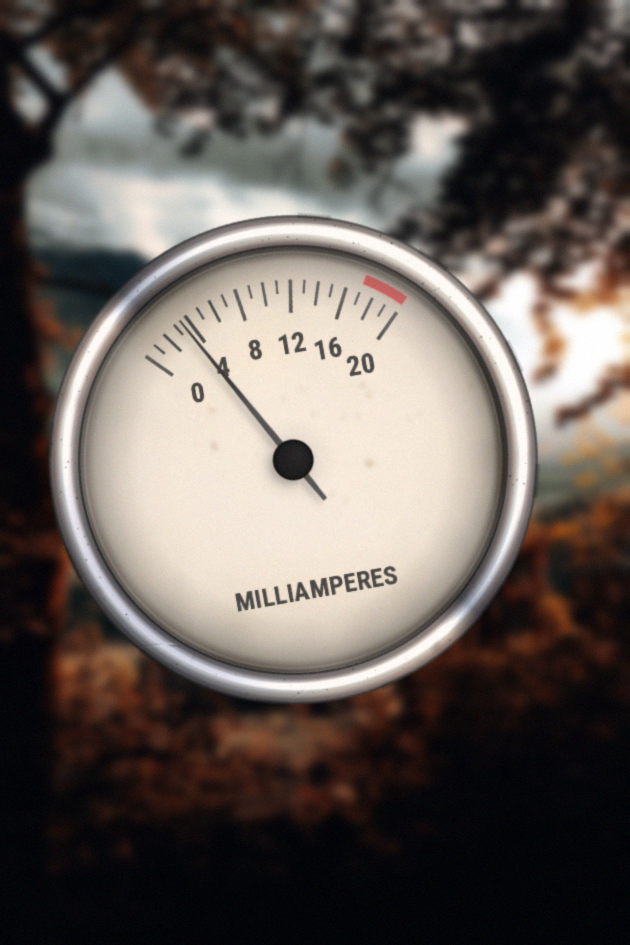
3.5 mA
